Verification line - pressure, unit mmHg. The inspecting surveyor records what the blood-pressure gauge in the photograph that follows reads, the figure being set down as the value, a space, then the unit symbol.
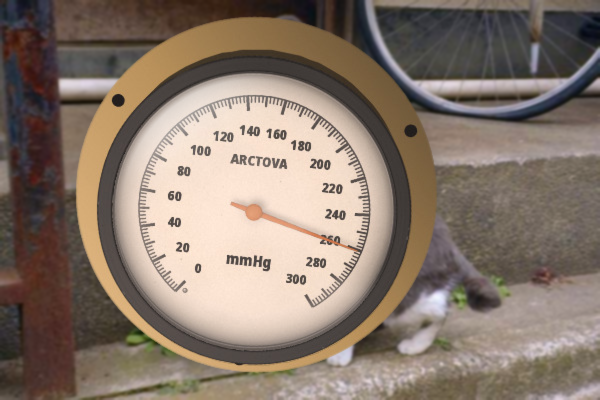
260 mmHg
